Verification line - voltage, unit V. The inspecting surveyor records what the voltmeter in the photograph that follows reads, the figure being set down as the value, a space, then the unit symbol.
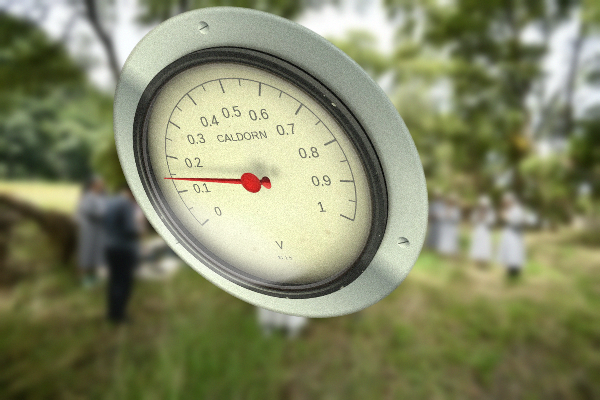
0.15 V
